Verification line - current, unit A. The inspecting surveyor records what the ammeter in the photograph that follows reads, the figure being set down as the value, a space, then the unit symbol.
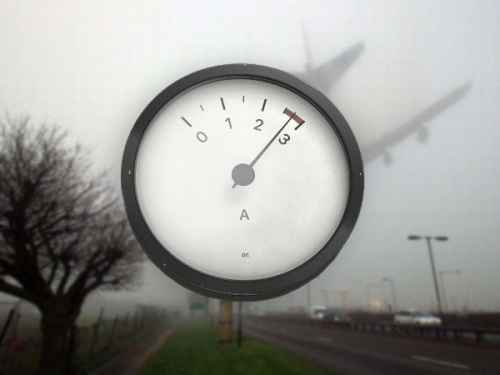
2.75 A
